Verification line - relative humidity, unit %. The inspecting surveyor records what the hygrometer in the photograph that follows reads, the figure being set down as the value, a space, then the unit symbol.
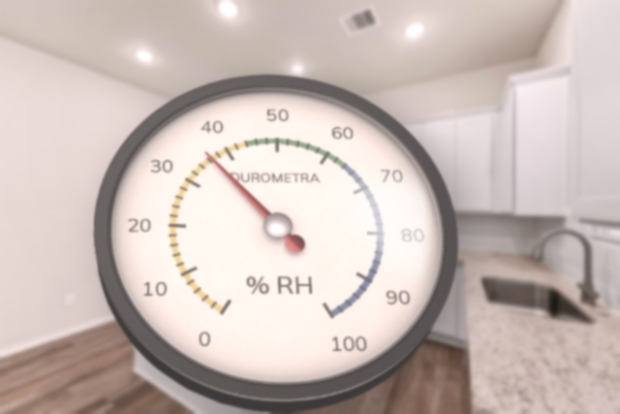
36 %
